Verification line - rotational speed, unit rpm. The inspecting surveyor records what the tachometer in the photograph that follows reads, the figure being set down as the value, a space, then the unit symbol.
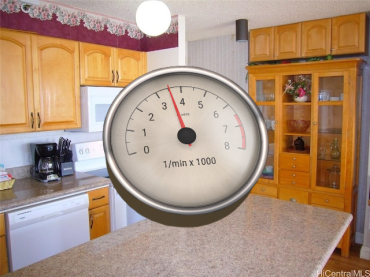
3500 rpm
